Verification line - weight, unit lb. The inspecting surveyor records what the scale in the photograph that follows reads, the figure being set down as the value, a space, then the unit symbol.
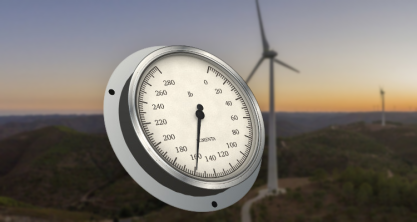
160 lb
